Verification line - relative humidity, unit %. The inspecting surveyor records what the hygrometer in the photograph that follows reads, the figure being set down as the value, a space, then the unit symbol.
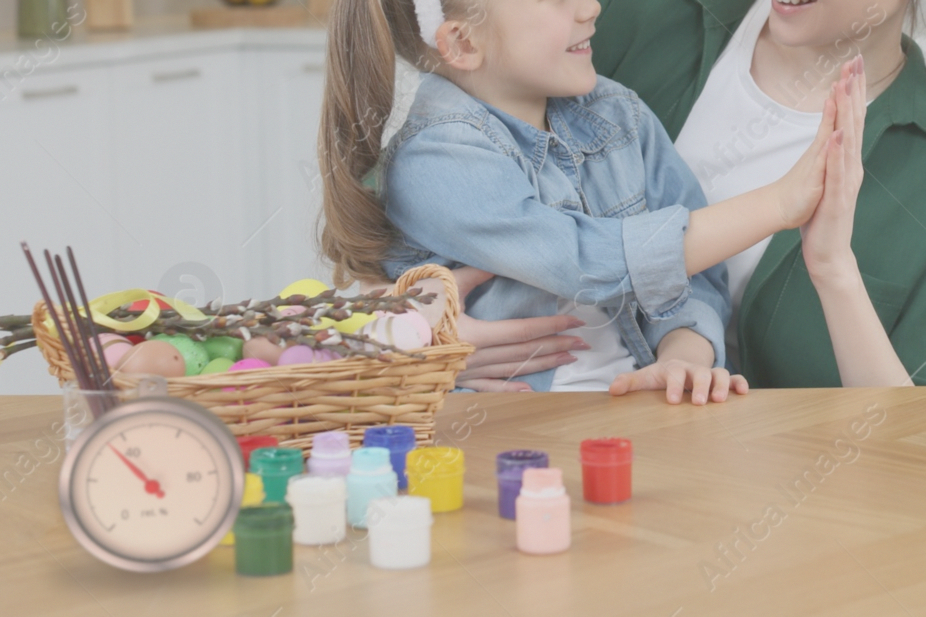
35 %
